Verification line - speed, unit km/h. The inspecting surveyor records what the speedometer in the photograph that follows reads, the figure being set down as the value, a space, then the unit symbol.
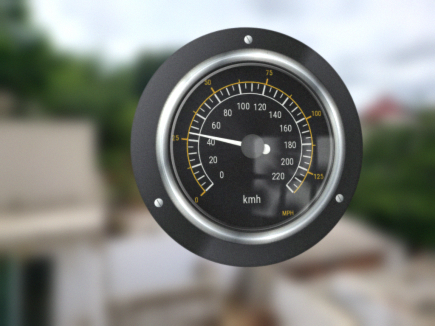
45 km/h
